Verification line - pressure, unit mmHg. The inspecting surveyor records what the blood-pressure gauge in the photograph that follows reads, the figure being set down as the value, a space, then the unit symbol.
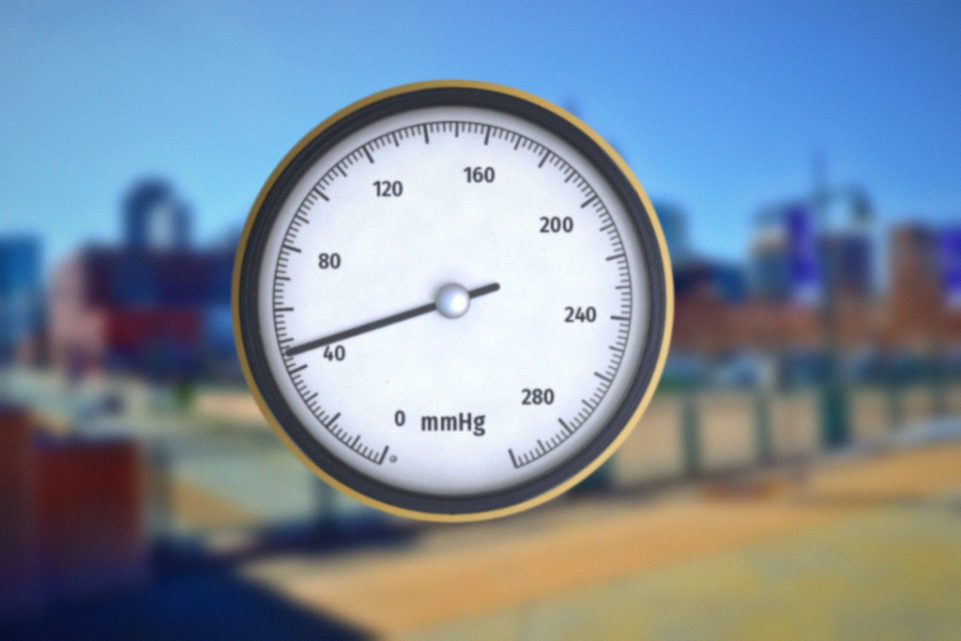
46 mmHg
